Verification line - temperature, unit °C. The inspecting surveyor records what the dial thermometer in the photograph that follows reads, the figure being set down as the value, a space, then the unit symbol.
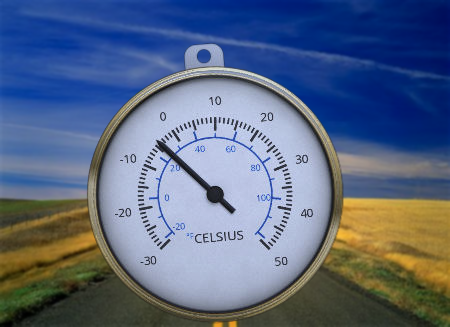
-4 °C
